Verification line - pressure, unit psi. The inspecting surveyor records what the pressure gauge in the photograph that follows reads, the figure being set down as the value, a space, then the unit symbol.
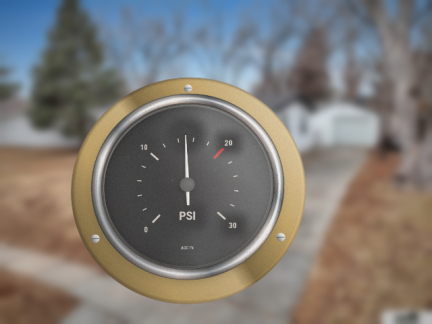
15 psi
